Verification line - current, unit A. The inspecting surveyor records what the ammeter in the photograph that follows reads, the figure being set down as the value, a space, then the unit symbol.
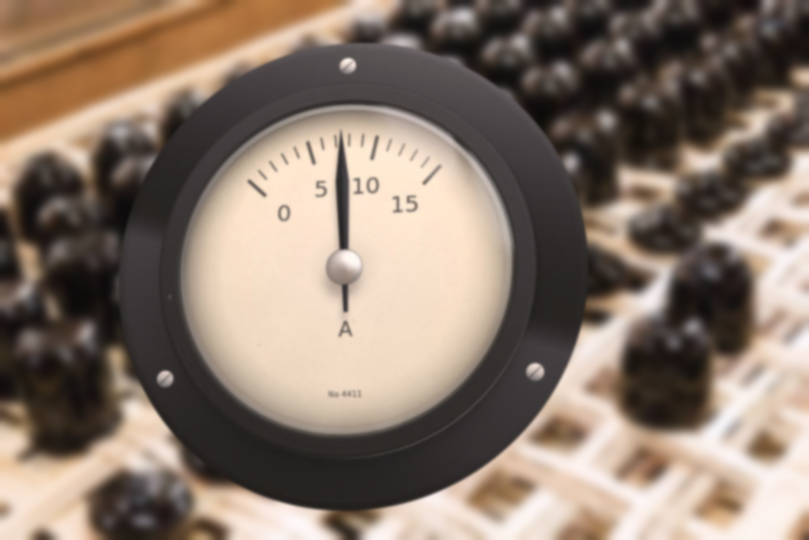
7.5 A
